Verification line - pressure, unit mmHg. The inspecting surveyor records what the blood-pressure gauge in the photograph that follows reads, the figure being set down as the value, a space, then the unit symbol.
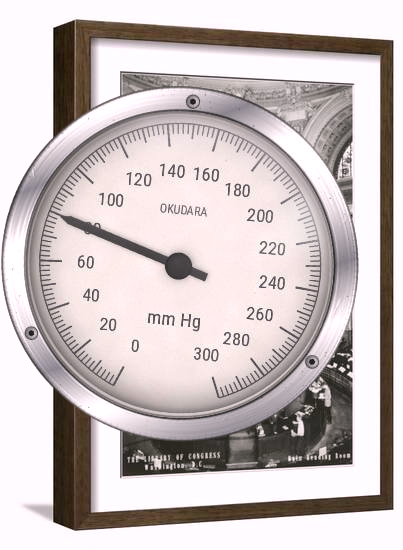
80 mmHg
